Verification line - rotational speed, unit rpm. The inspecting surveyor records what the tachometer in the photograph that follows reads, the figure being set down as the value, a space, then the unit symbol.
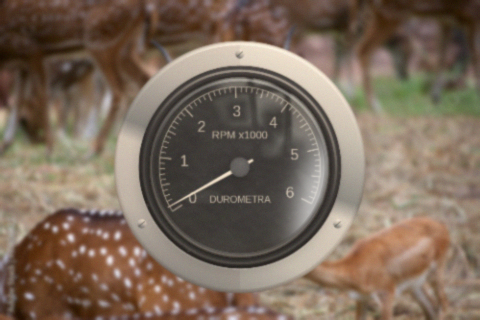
100 rpm
